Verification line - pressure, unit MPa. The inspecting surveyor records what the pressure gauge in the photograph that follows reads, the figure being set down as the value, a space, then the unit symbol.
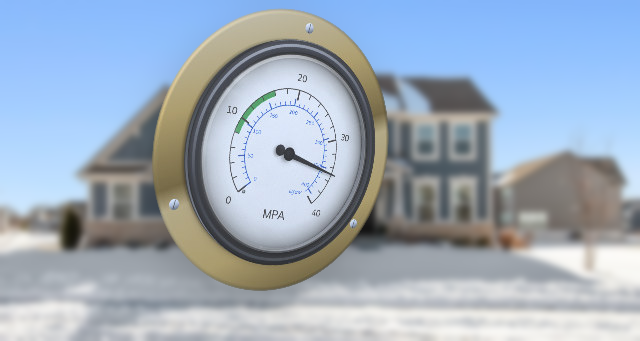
35 MPa
